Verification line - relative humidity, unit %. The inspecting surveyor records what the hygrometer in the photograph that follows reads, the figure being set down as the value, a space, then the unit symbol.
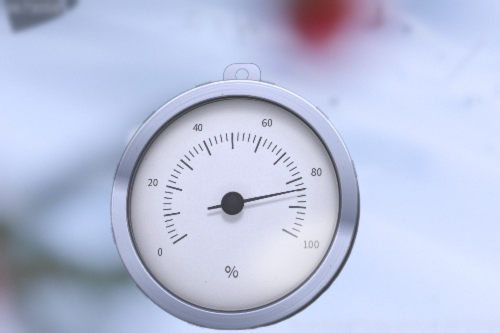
84 %
